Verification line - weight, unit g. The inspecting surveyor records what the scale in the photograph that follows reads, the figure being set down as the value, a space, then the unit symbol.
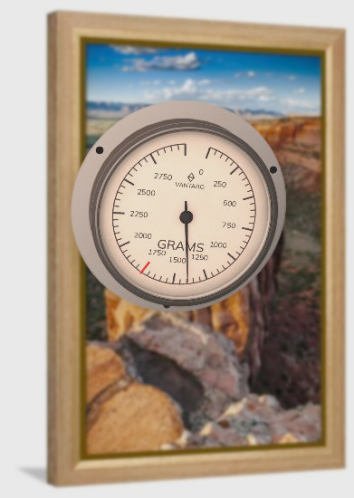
1400 g
